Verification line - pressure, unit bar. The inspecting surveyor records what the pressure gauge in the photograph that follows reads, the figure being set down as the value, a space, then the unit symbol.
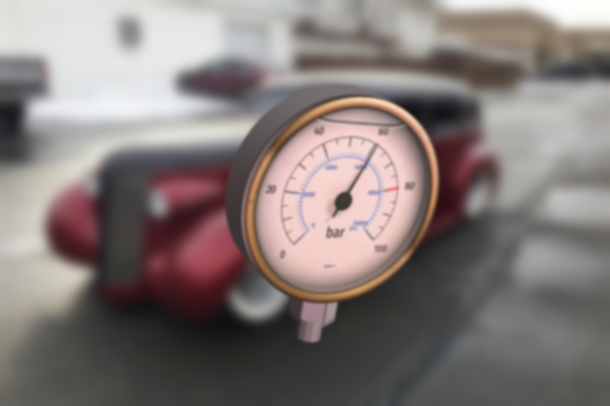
60 bar
